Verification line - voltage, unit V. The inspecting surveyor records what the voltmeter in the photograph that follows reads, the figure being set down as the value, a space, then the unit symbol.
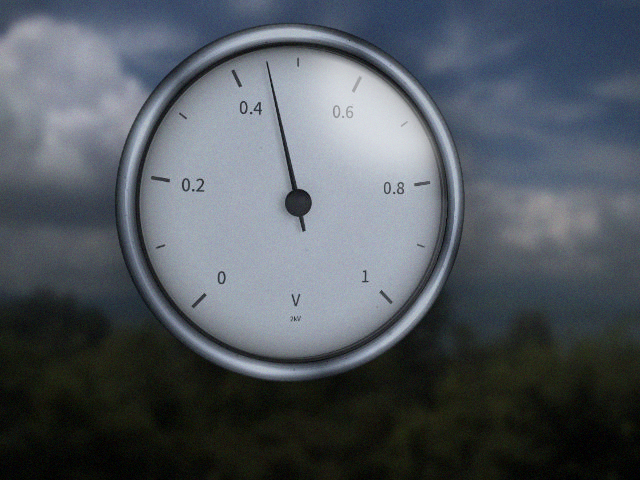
0.45 V
